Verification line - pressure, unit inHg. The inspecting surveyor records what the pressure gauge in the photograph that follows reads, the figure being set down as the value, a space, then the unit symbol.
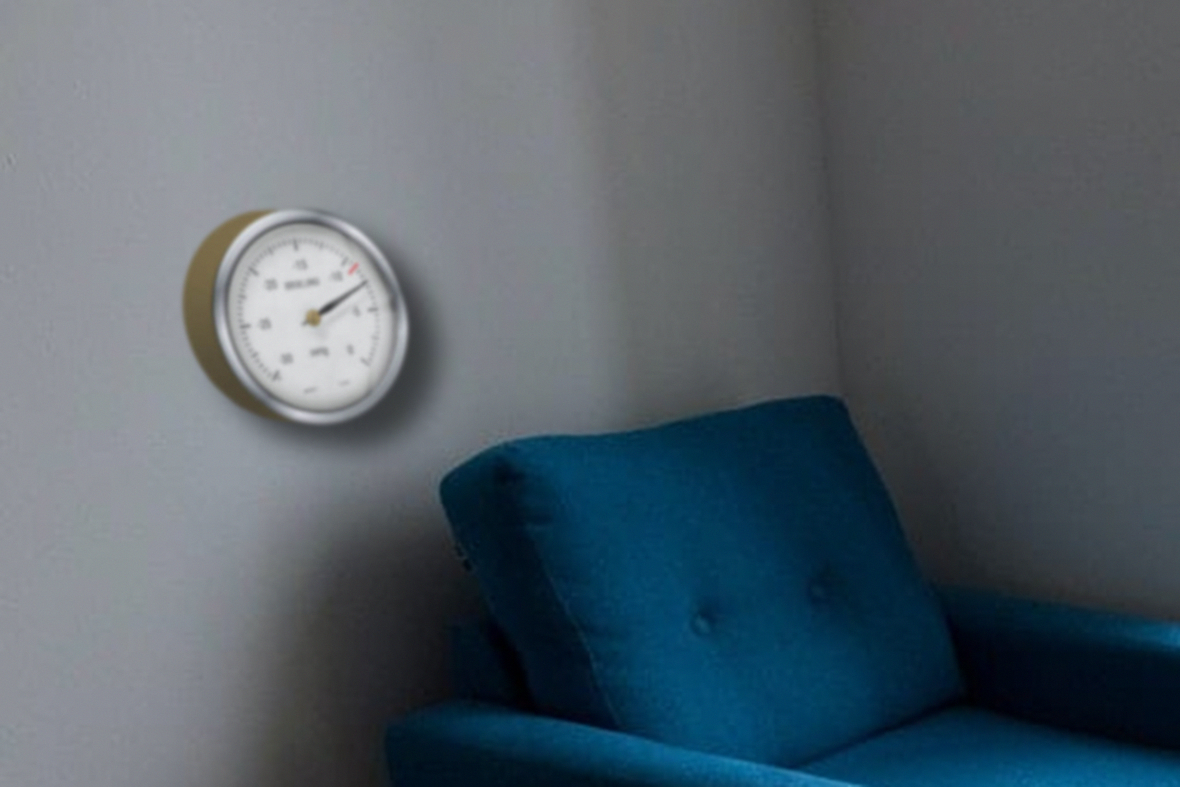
-7.5 inHg
